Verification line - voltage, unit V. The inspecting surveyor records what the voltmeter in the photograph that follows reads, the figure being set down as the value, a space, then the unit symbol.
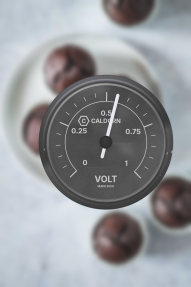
0.55 V
